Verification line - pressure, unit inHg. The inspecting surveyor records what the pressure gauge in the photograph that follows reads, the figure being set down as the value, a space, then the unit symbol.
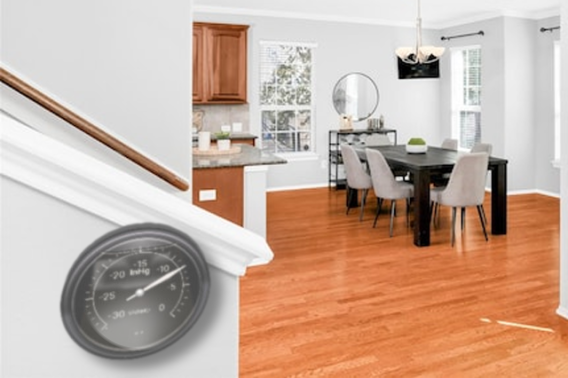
-8 inHg
